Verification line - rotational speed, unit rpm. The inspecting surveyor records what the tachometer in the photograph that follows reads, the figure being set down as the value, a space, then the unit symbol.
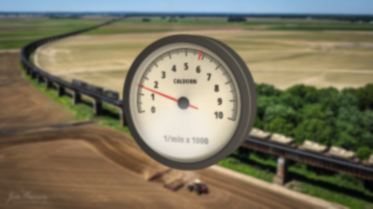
1500 rpm
